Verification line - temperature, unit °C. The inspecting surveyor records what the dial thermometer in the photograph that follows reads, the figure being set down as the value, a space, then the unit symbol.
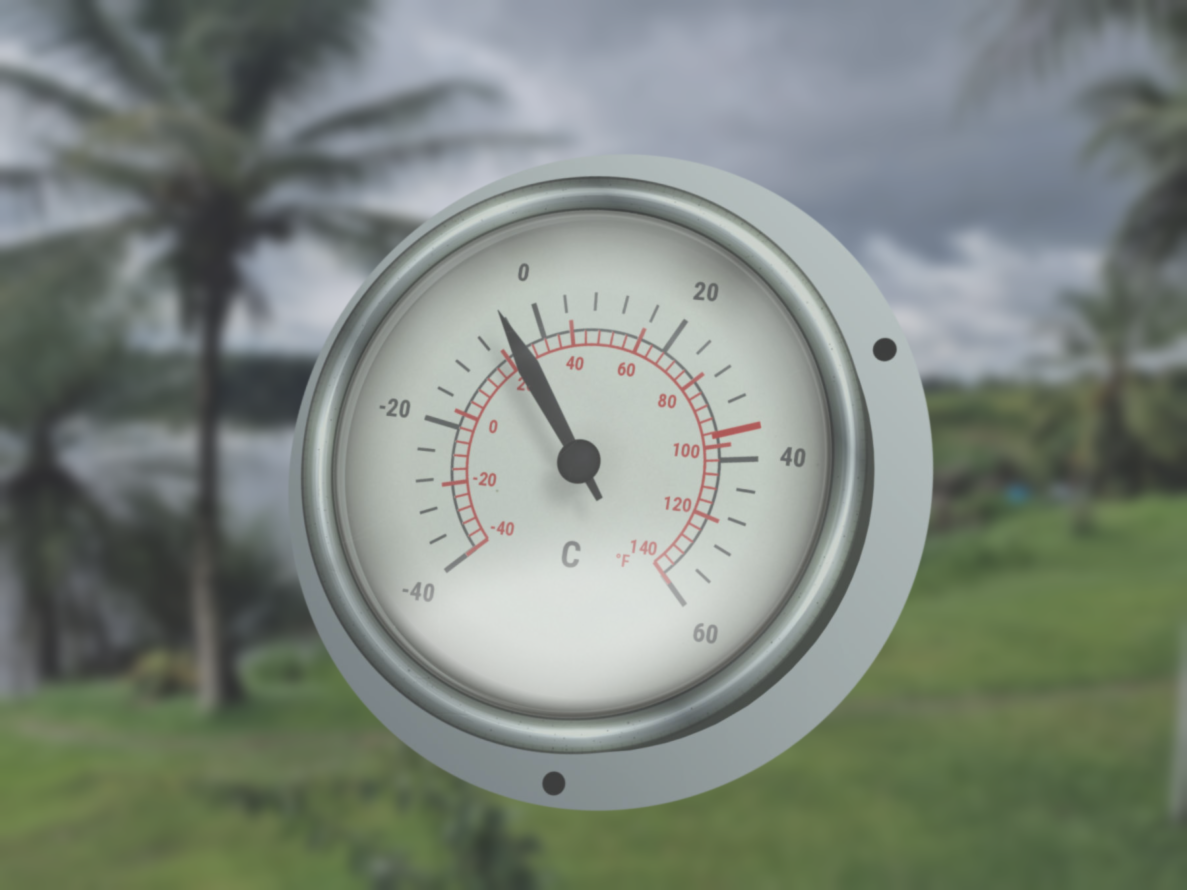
-4 °C
